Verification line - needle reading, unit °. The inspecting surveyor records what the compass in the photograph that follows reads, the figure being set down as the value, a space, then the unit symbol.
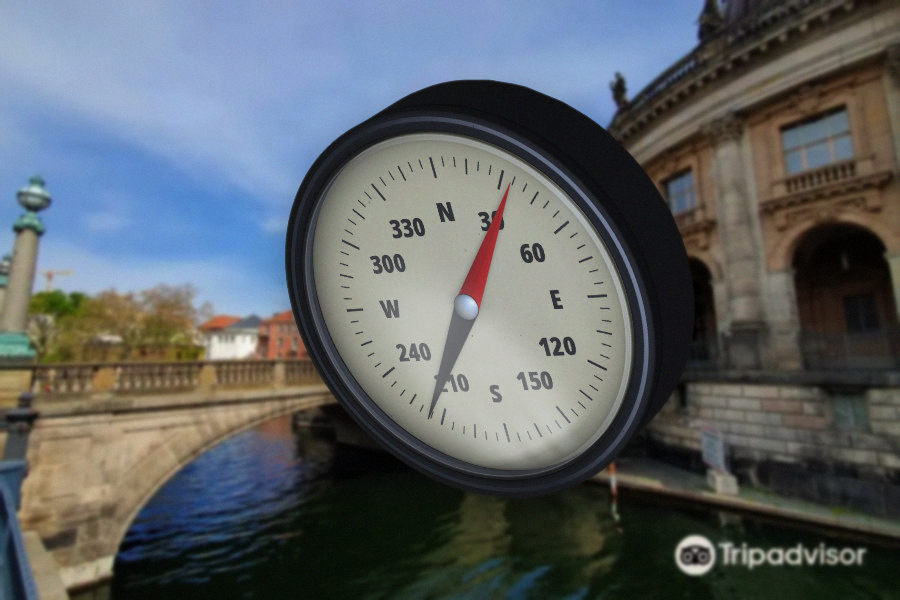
35 °
